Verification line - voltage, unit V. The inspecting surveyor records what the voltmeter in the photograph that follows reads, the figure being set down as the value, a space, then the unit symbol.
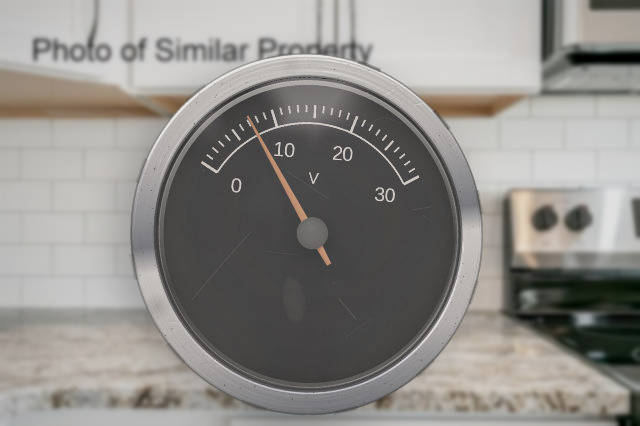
7 V
